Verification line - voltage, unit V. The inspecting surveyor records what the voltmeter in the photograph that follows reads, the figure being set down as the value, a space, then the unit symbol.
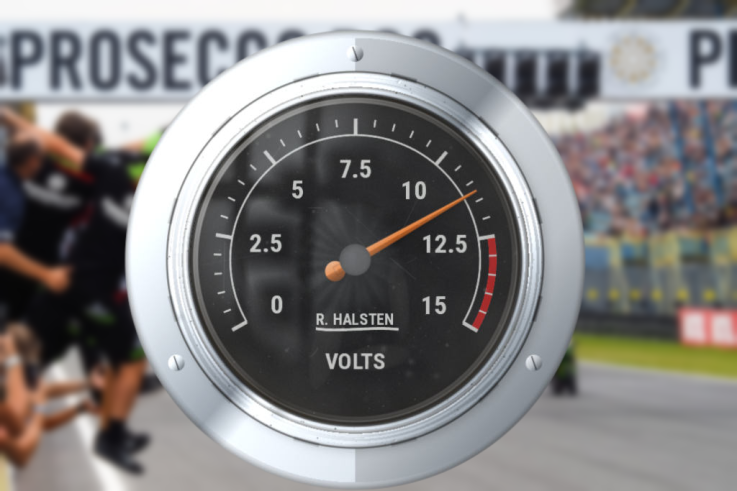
11.25 V
